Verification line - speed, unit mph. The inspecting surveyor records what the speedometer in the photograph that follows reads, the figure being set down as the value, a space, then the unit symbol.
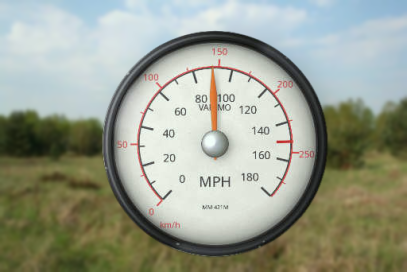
90 mph
